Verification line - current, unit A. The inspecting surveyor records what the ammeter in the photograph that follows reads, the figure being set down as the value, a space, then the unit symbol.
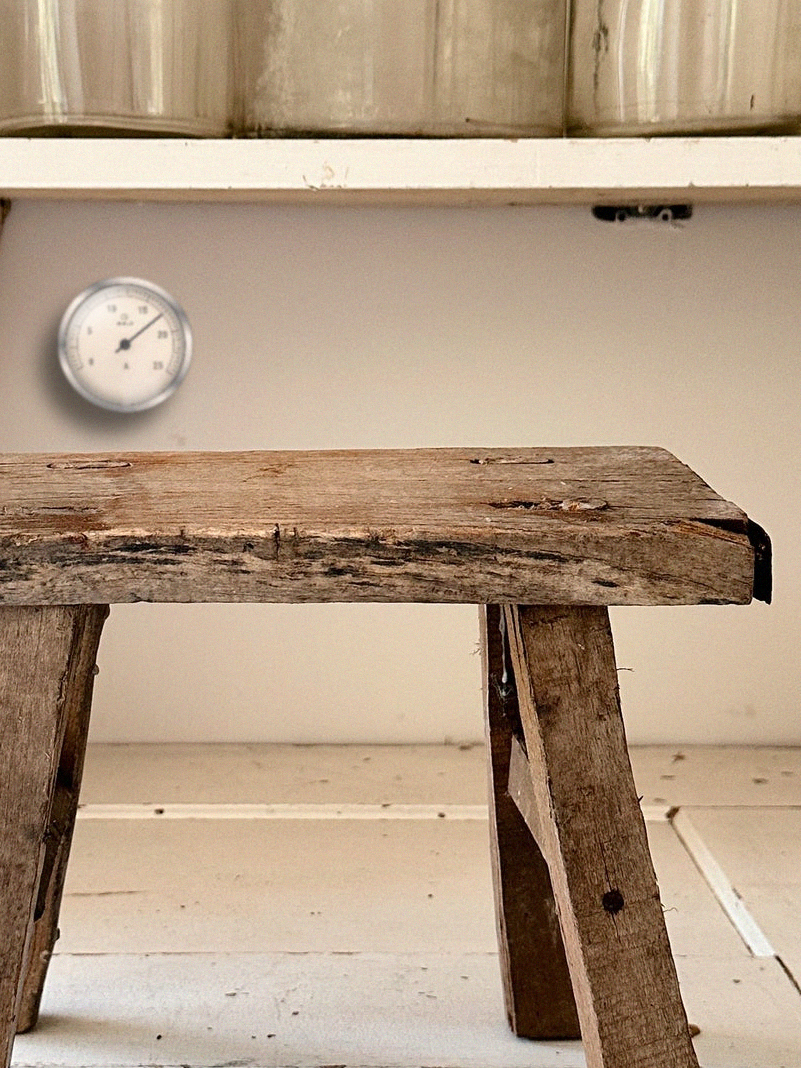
17.5 A
